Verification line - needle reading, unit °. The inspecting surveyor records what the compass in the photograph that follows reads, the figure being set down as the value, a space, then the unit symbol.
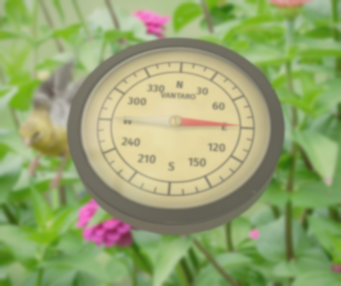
90 °
